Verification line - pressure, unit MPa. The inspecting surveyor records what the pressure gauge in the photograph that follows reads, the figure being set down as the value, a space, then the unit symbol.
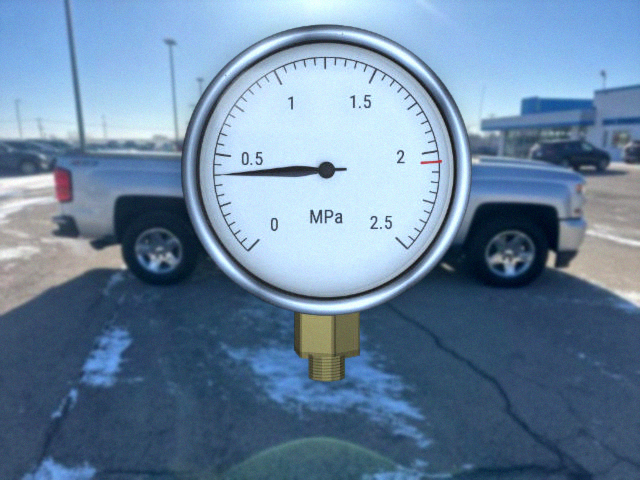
0.4 MPa
